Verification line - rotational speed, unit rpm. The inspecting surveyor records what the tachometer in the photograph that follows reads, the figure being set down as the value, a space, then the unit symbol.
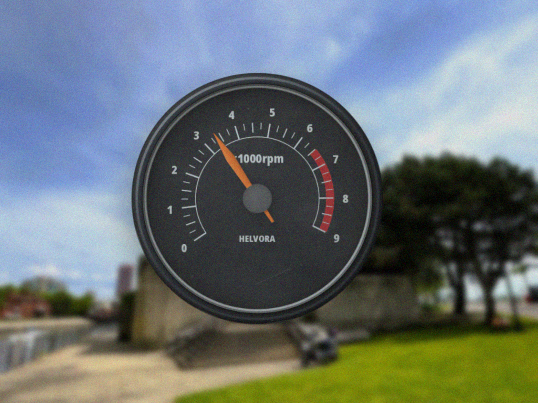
3375 rpm
